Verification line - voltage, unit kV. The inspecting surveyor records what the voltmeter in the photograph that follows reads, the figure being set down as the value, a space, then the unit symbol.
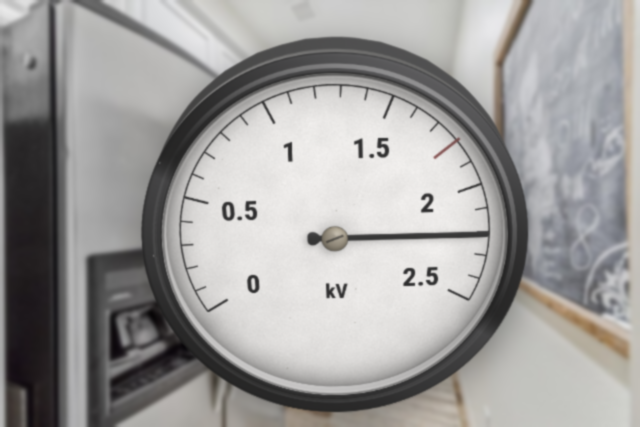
2.2 kV
